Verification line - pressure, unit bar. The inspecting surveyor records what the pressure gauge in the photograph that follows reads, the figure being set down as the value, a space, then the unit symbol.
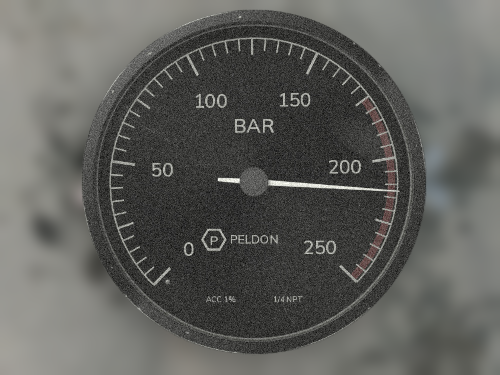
212.5 bar
